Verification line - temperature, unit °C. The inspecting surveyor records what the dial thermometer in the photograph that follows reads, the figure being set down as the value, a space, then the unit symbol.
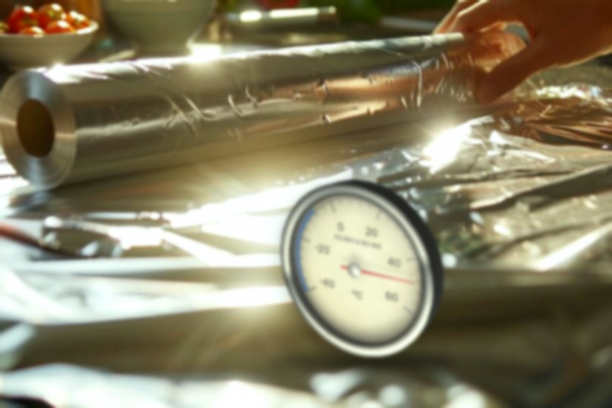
48 °C
